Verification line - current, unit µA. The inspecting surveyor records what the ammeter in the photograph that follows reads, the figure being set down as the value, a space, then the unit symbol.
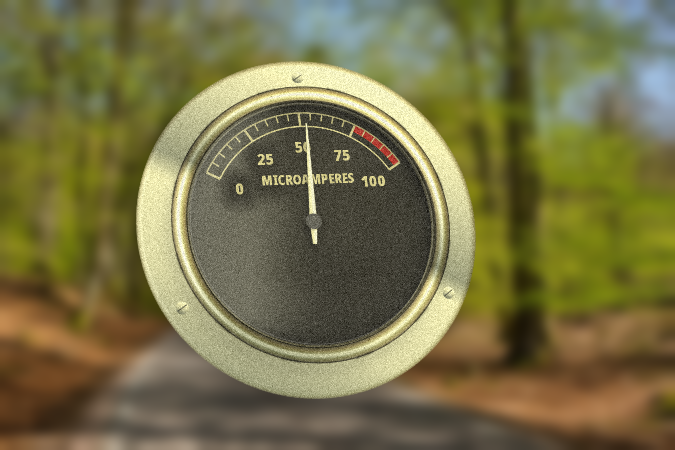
52.5 µA
